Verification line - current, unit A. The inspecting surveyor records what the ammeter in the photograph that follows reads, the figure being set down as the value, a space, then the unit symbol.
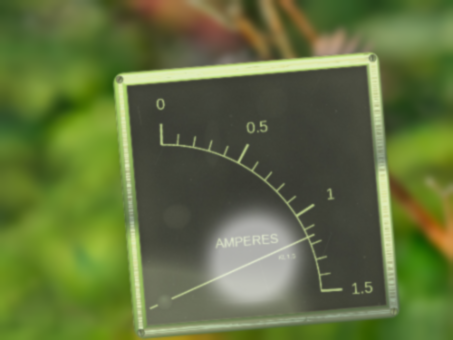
1.15 A
